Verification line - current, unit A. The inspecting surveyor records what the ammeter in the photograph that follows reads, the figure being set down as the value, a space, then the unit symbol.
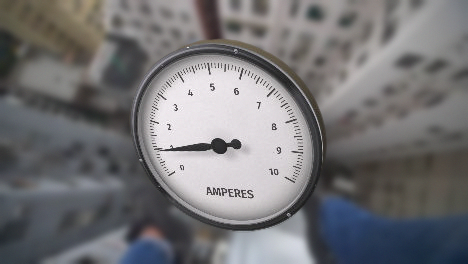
1 A
